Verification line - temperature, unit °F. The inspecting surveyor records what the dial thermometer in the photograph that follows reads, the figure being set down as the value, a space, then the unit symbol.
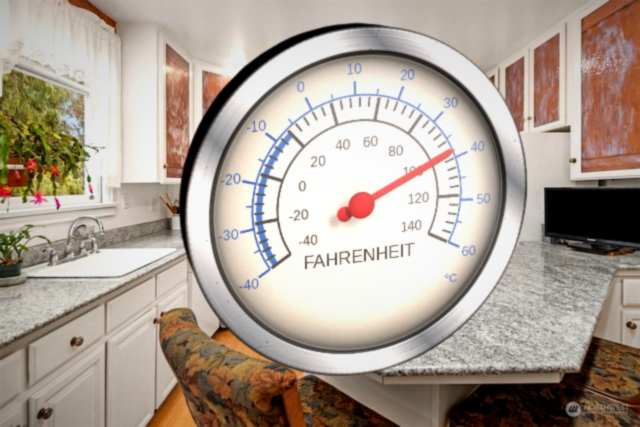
100 °F
